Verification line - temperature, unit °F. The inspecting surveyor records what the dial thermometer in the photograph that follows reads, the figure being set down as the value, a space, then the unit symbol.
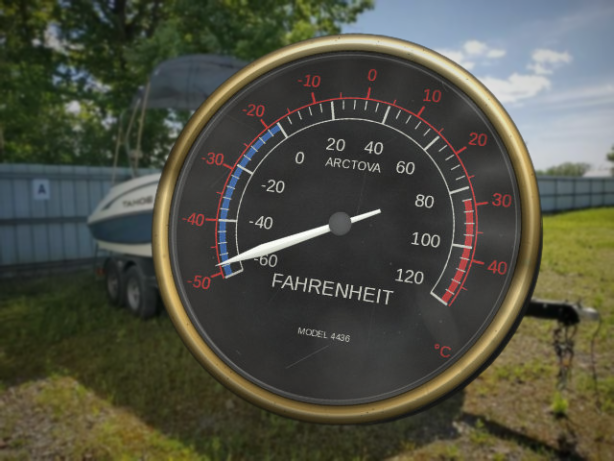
-56 °F
